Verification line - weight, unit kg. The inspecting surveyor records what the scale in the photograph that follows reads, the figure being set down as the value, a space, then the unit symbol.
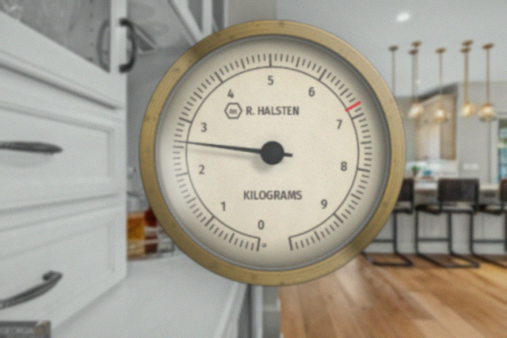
2.6 kg
